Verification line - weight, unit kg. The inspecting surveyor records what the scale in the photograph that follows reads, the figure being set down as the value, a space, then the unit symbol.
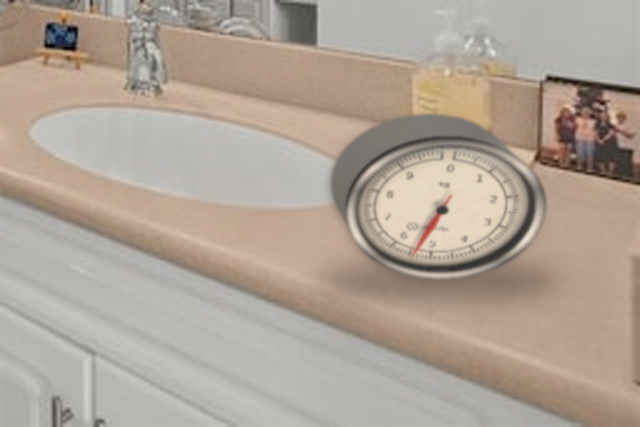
5.5 kg
